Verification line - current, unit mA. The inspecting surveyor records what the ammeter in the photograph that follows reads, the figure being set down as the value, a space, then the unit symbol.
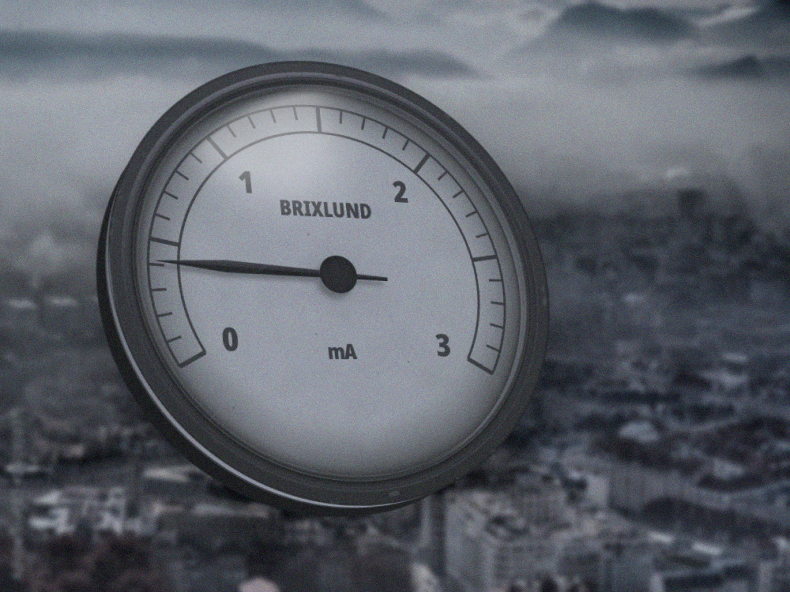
0.4 mA
